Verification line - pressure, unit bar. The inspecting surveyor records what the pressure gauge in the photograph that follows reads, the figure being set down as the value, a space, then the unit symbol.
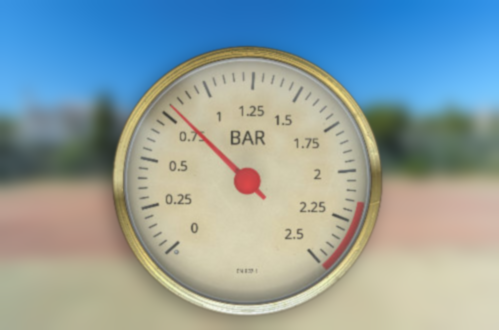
0.8 bar
